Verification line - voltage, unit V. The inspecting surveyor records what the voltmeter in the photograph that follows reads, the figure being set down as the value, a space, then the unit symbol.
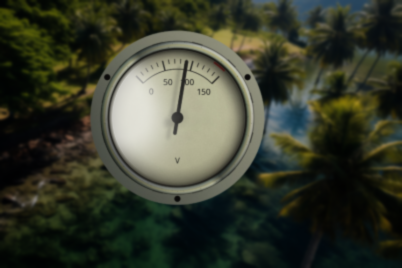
90 V
